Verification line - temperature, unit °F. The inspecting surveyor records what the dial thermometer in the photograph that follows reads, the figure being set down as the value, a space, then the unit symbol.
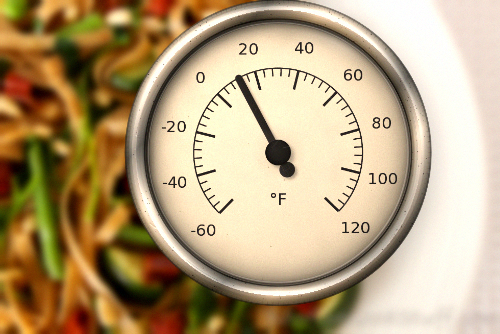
12 °F
